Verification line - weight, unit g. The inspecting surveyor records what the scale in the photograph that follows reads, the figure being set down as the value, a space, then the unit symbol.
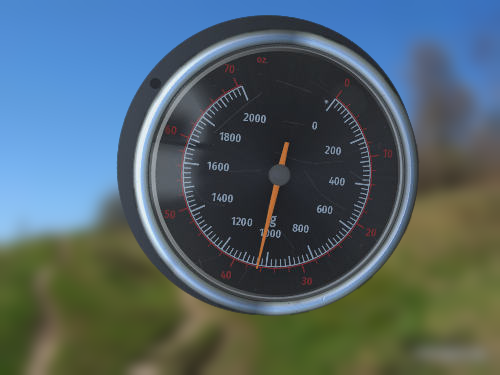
1040 g
